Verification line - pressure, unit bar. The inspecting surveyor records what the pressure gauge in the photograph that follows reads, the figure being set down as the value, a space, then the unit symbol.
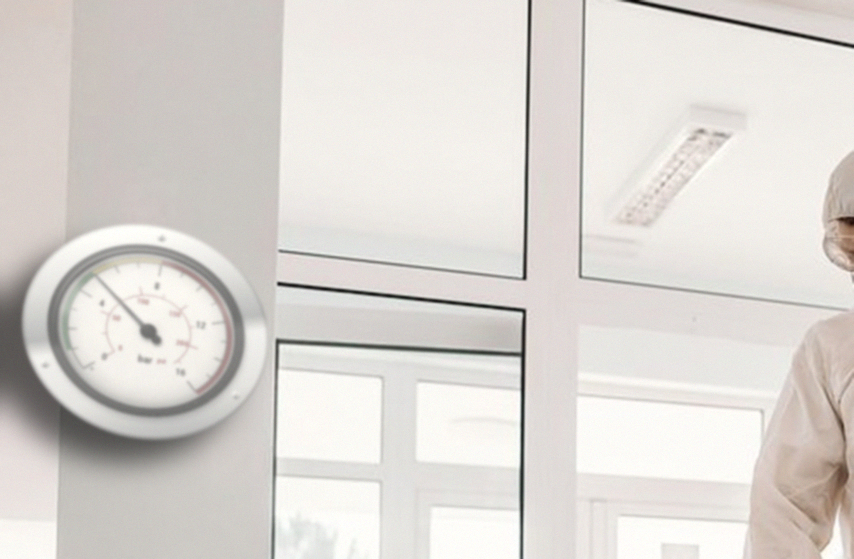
5 bar
